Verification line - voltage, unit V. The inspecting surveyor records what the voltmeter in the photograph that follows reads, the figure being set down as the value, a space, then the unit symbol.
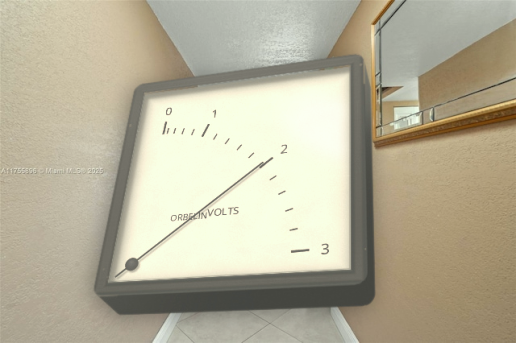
2 V
